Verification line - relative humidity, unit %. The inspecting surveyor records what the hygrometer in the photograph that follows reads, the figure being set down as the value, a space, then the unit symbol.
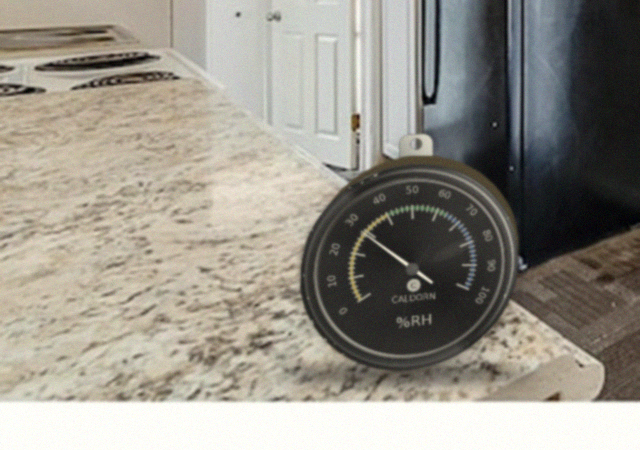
30 %
